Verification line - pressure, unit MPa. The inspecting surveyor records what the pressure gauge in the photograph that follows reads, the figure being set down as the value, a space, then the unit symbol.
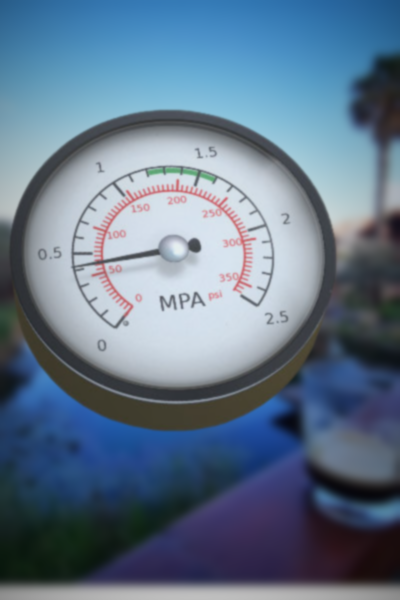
0.4 MPa
